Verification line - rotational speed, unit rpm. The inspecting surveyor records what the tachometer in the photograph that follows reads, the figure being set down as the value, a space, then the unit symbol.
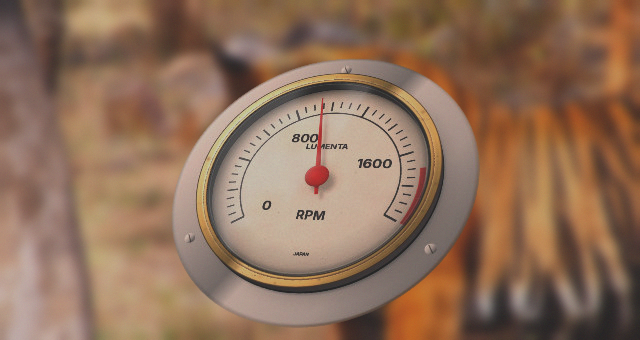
950 rpm
